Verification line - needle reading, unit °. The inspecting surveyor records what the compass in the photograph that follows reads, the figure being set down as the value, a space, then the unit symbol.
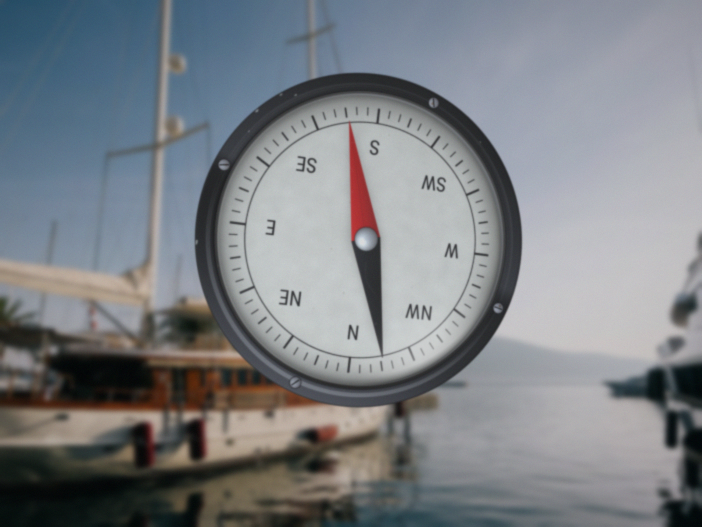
165 °
